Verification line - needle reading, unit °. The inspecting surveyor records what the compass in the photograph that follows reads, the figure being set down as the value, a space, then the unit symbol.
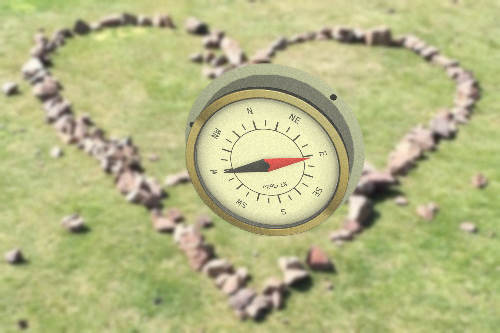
90 °
